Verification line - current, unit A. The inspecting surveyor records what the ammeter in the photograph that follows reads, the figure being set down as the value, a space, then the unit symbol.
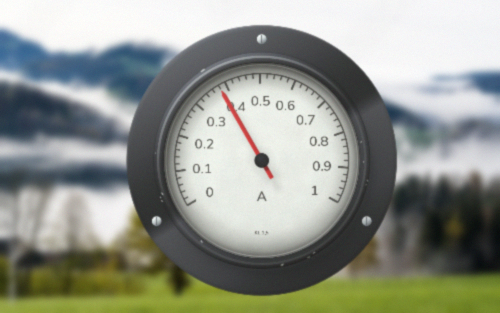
0.38 A
